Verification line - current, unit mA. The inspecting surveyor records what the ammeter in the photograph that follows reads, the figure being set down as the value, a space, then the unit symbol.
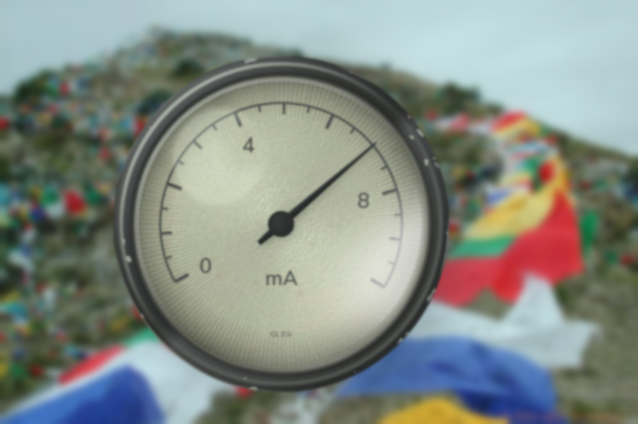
7 mA
